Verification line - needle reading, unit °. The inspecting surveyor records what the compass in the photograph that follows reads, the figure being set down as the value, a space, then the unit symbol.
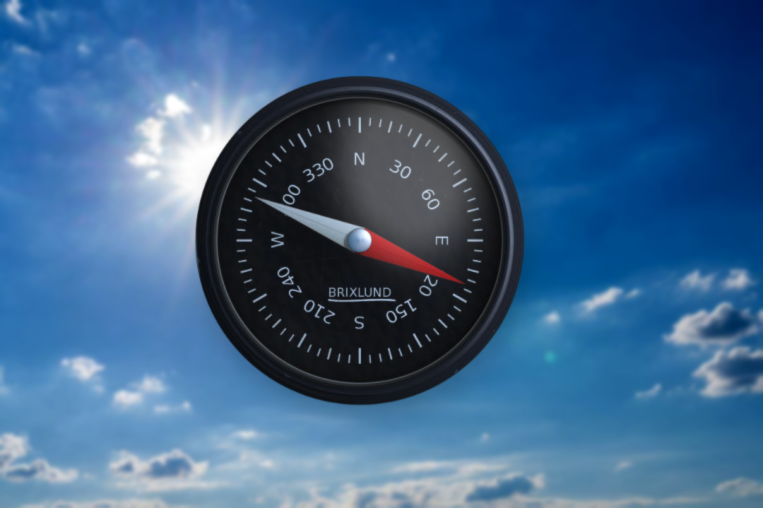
112.5 °
